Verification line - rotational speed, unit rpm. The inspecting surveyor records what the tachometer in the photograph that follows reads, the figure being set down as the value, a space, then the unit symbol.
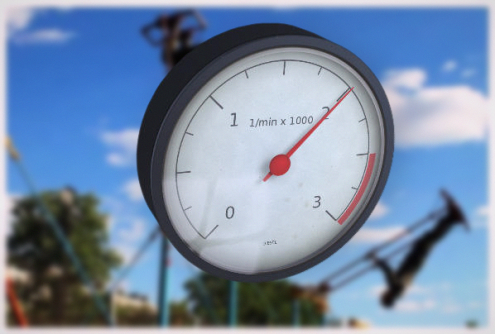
2000 rpm
